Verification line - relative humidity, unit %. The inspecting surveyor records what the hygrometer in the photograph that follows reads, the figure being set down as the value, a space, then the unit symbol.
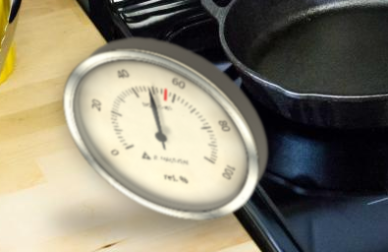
50 %
